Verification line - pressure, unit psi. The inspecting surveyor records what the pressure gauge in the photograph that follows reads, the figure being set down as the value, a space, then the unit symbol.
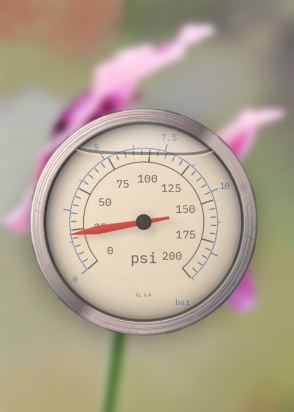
22.5 psi
